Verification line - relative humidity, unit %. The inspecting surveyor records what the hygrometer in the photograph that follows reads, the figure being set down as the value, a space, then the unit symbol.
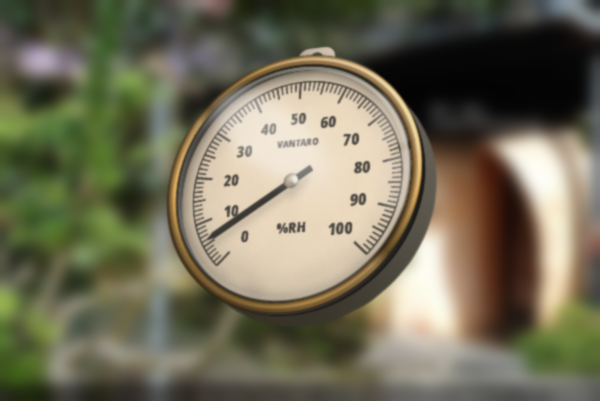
5 %
